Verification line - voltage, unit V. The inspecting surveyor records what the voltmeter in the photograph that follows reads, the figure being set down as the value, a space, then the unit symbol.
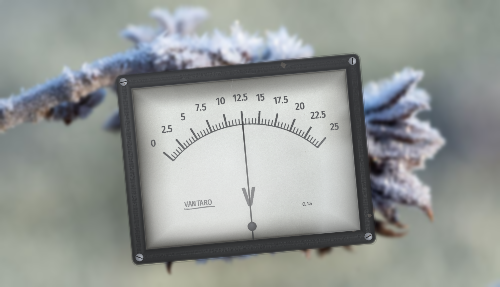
12.5 V
